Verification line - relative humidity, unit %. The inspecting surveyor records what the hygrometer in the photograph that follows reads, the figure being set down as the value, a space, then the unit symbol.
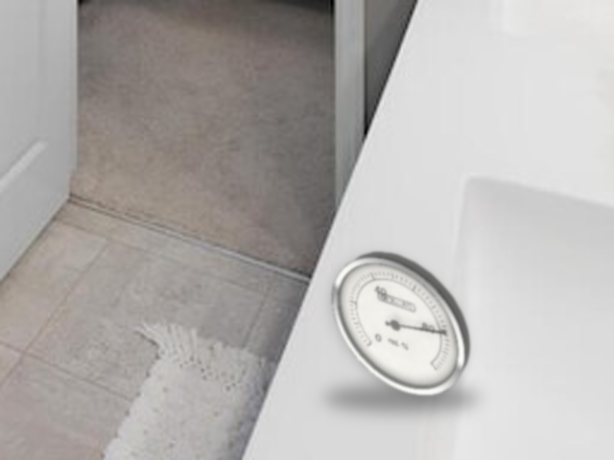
80 %
